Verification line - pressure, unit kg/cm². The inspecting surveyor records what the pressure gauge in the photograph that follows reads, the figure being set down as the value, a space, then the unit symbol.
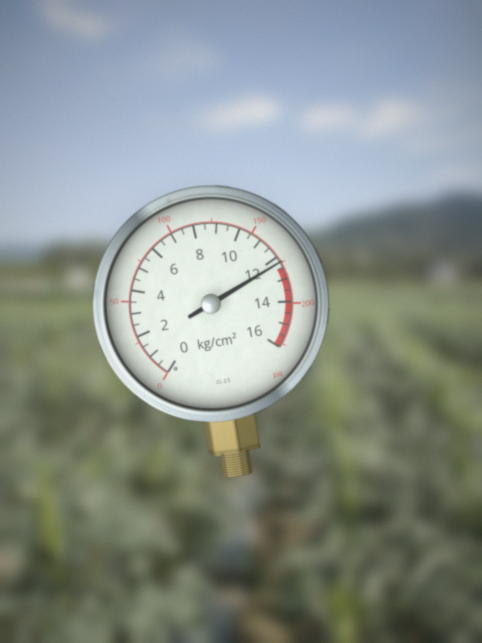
12.25 kg/cm²
